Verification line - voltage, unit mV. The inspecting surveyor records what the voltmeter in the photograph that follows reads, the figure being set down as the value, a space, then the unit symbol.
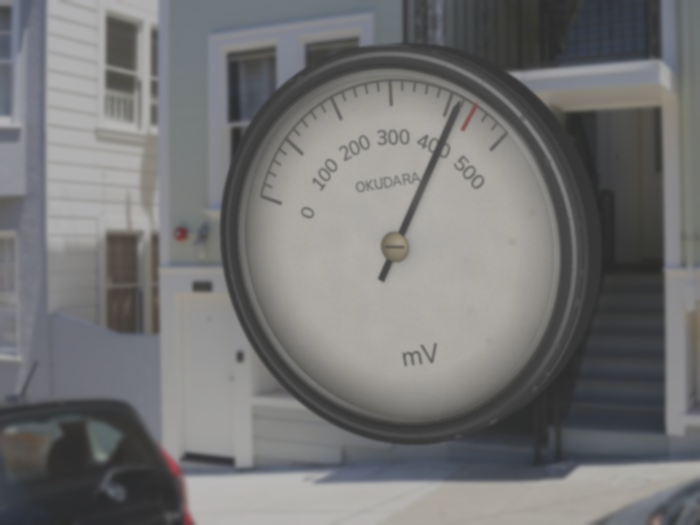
420 mV
